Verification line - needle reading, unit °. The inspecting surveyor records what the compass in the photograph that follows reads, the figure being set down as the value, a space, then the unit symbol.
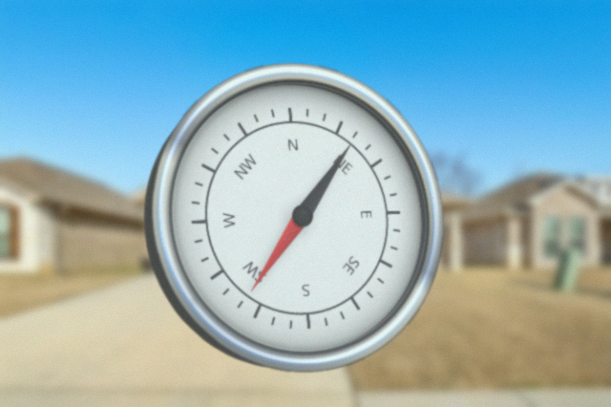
220 °
